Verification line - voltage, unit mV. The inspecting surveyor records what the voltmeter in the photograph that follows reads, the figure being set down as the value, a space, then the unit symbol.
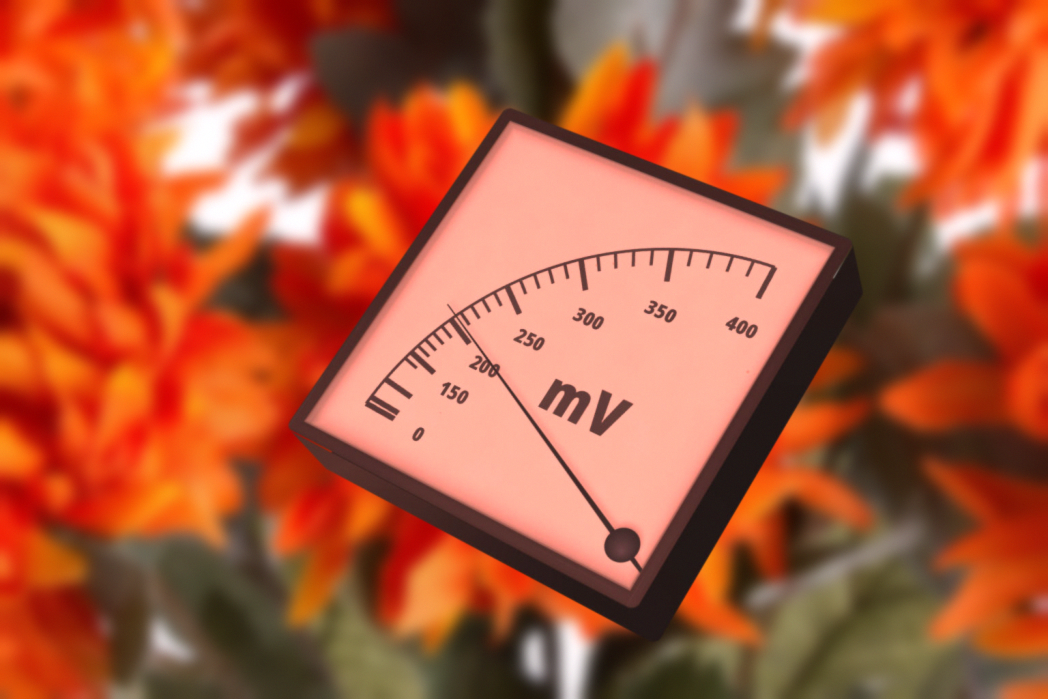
205 mV
